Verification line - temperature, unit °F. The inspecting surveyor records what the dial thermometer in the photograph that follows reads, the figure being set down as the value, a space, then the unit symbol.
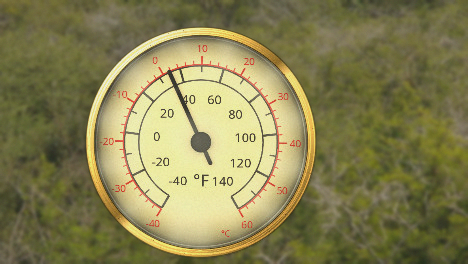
35 °F
